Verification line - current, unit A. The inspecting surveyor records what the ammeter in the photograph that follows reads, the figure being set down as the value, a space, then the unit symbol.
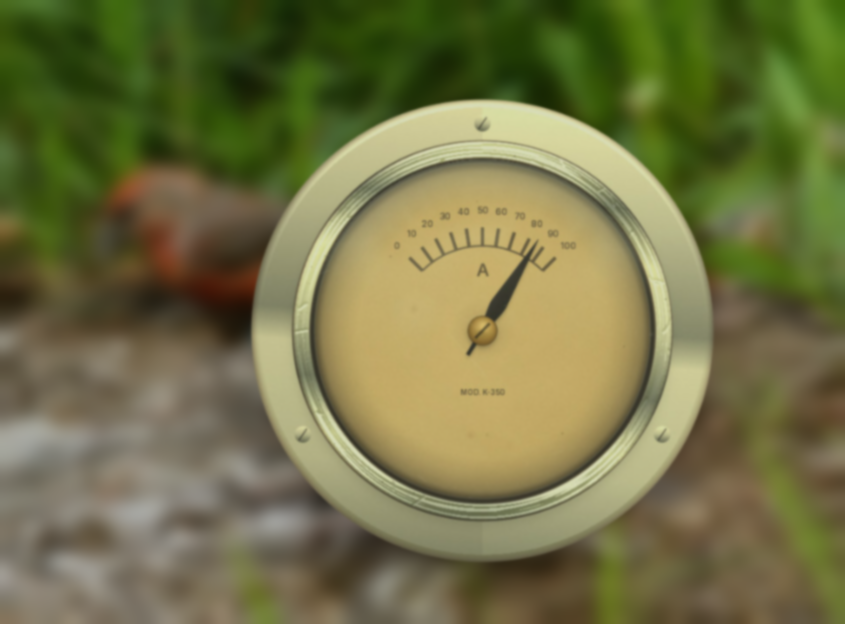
85 A
